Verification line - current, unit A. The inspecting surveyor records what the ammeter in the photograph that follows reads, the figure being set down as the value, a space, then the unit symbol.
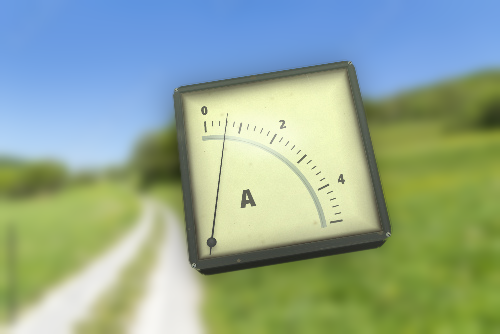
0.6 A
